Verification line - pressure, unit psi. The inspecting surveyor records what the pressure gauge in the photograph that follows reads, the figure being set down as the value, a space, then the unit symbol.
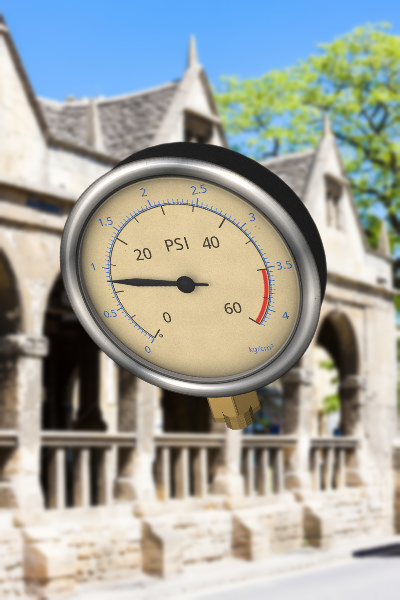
12.5 psi
